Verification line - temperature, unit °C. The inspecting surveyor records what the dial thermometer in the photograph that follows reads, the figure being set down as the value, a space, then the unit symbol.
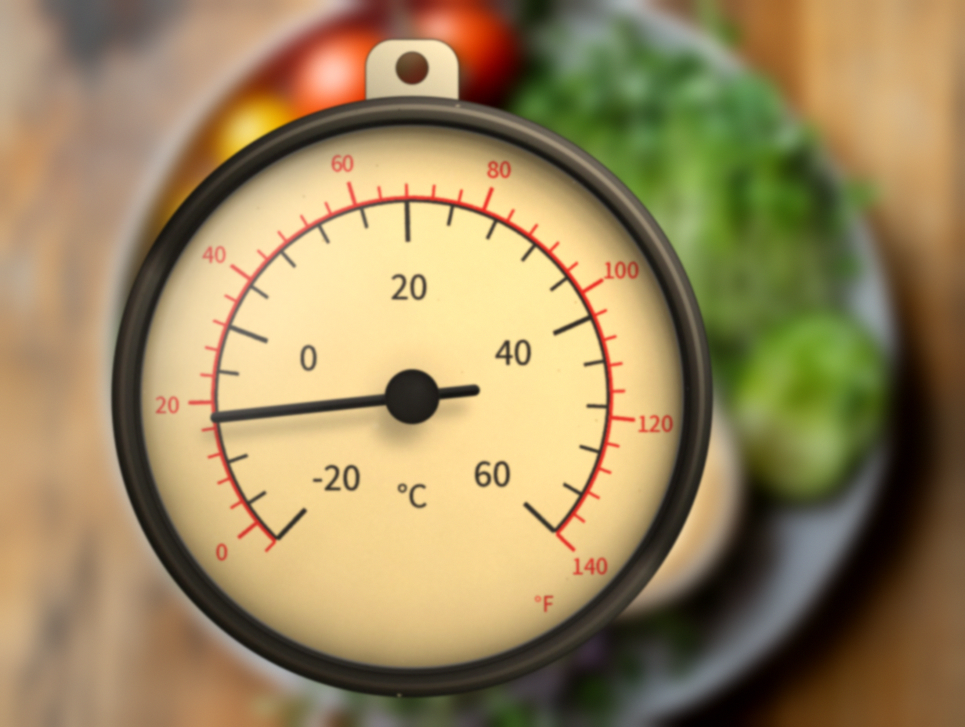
-8 °C
